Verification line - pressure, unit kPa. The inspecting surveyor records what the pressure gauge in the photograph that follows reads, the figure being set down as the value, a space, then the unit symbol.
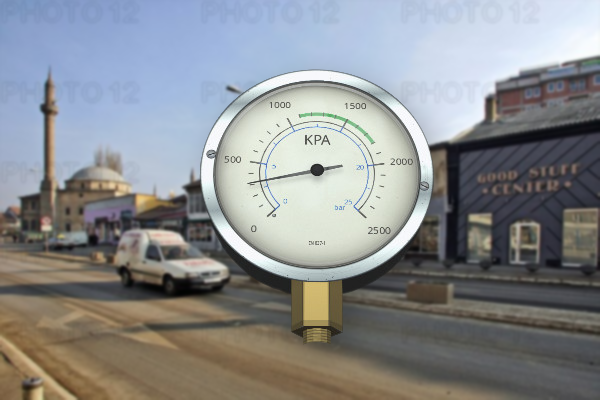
300 kPa
